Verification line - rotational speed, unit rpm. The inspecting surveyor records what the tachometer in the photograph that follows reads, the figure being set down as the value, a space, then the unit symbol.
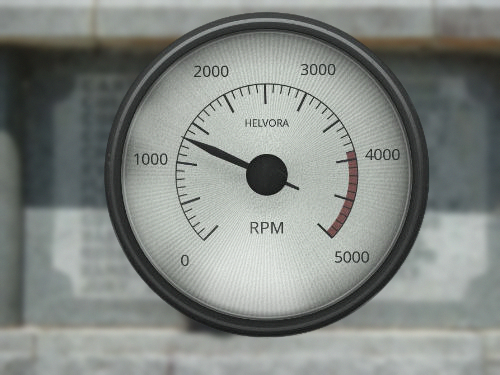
1300 rpm
